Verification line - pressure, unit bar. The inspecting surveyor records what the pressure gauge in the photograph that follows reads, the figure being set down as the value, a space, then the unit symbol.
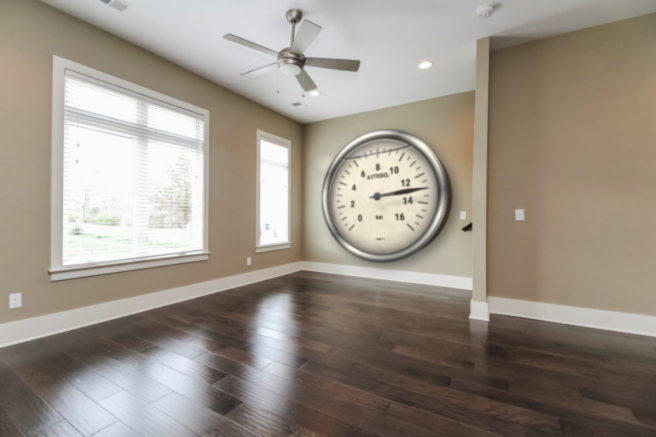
13 bar
